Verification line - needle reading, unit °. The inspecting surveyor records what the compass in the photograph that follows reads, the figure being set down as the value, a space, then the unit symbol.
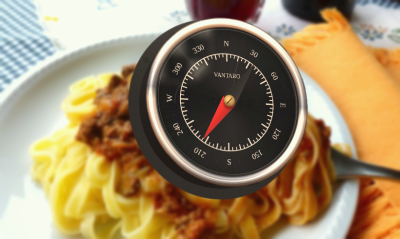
215 °
